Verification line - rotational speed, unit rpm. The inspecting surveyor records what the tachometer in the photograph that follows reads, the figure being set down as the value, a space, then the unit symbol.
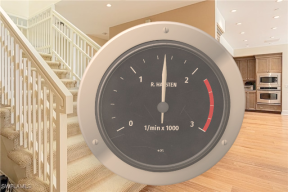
1500 rpm
